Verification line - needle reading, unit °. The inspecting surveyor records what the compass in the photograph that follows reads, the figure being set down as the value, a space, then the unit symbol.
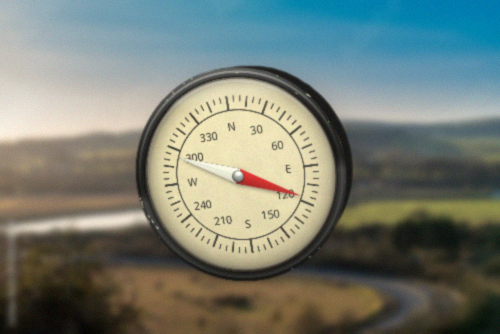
115 °
